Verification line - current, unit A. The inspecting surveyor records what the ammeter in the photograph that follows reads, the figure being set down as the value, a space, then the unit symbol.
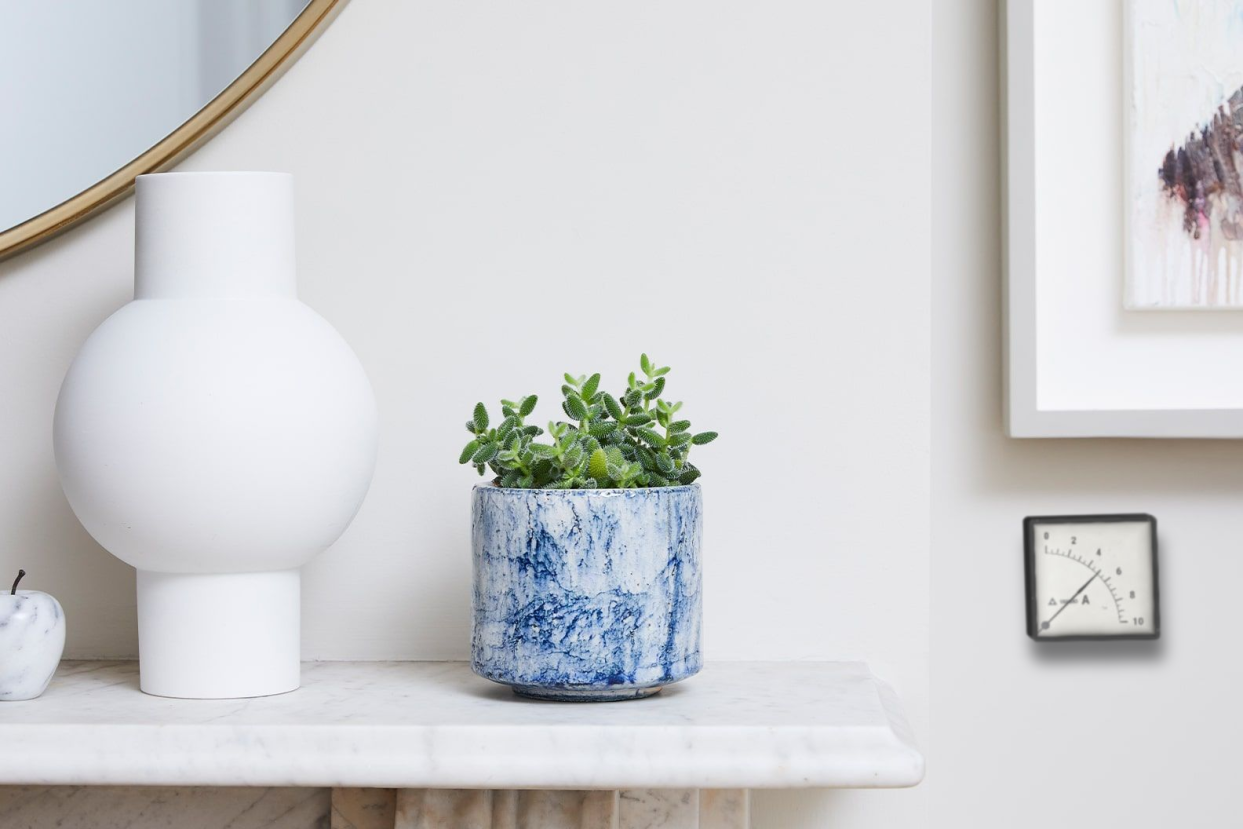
5 A
